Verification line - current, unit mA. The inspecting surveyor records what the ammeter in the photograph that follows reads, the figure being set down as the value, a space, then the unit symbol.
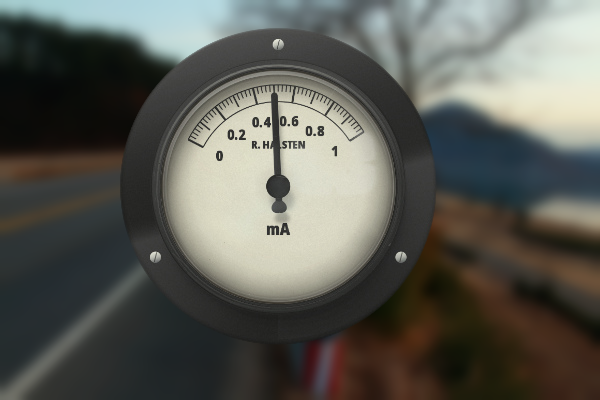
0.5 mA
